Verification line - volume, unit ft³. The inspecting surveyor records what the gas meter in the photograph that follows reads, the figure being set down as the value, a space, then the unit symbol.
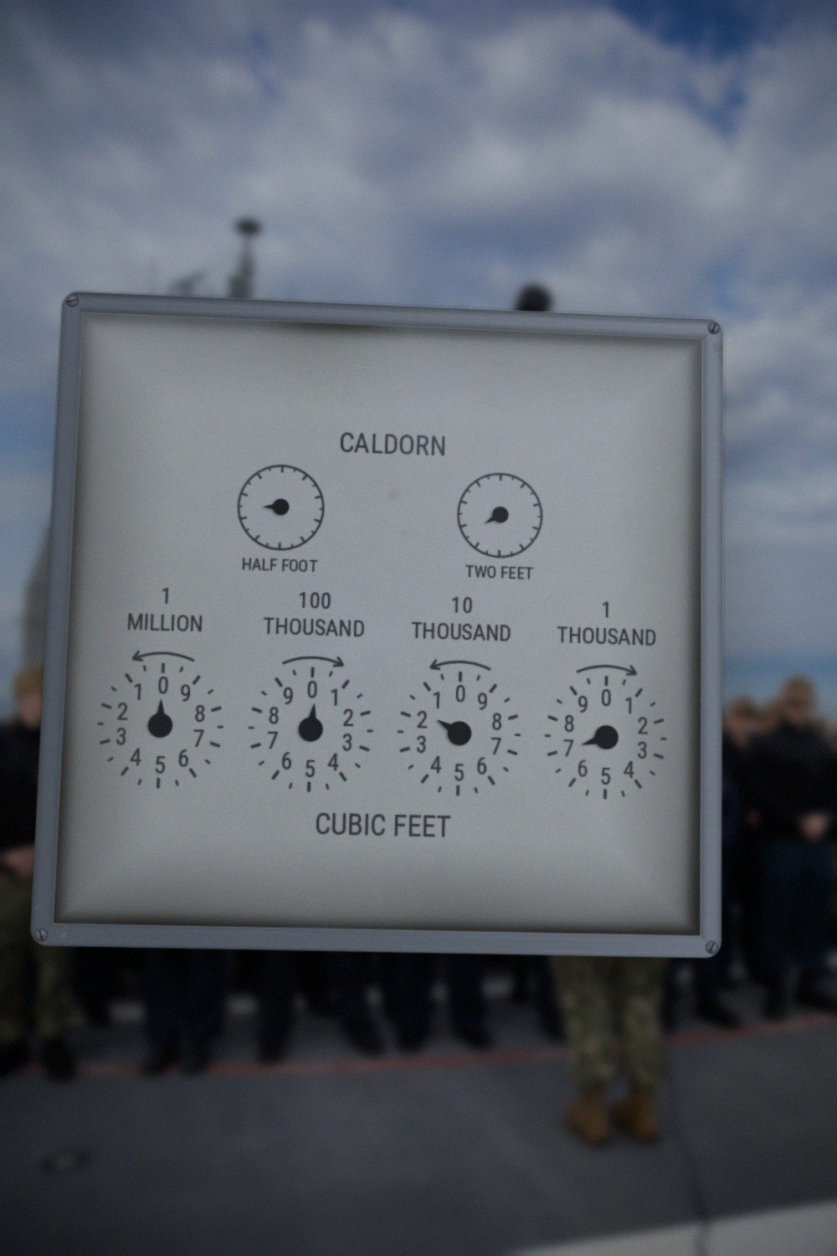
1700 ft³
